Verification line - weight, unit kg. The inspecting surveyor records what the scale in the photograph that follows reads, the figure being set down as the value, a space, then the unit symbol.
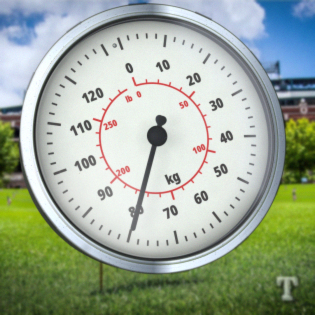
80 kg
